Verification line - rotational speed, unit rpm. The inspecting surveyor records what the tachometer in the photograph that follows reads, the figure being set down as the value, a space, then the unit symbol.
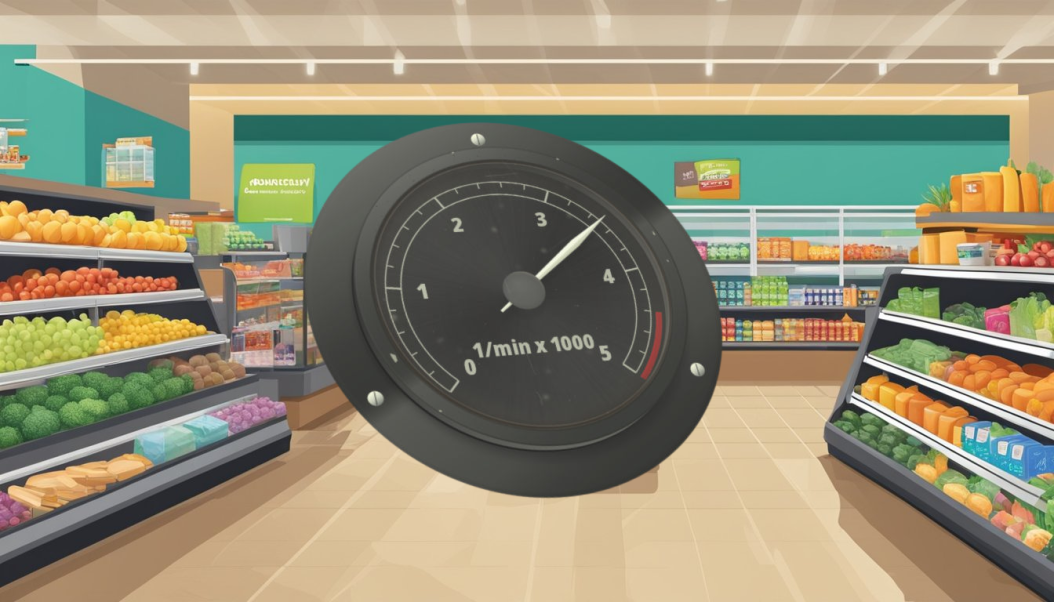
3500 rpm
